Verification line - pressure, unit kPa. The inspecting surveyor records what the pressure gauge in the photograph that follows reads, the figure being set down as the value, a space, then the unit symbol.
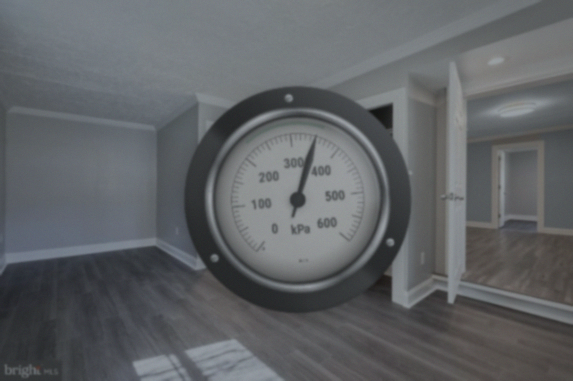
350 kPa
